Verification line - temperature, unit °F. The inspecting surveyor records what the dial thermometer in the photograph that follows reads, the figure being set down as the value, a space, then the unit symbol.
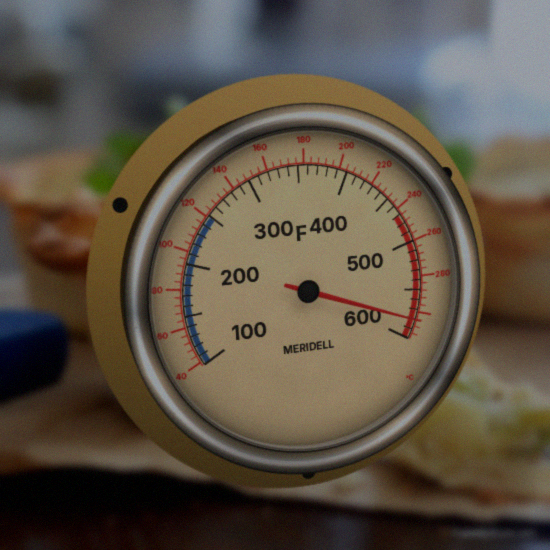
580 °F
